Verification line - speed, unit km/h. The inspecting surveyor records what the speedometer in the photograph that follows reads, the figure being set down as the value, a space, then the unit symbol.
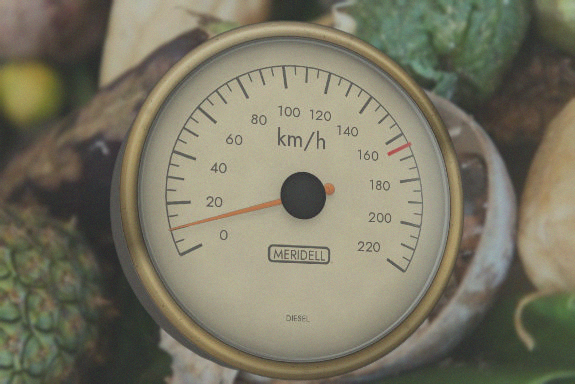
10 km/h
